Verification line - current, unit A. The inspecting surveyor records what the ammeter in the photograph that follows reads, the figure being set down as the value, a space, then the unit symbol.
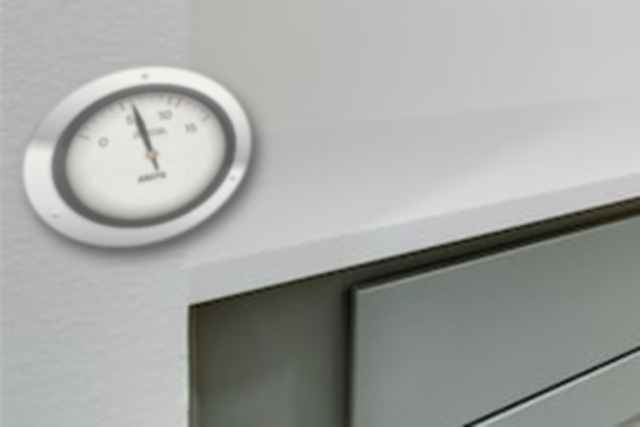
6 A
